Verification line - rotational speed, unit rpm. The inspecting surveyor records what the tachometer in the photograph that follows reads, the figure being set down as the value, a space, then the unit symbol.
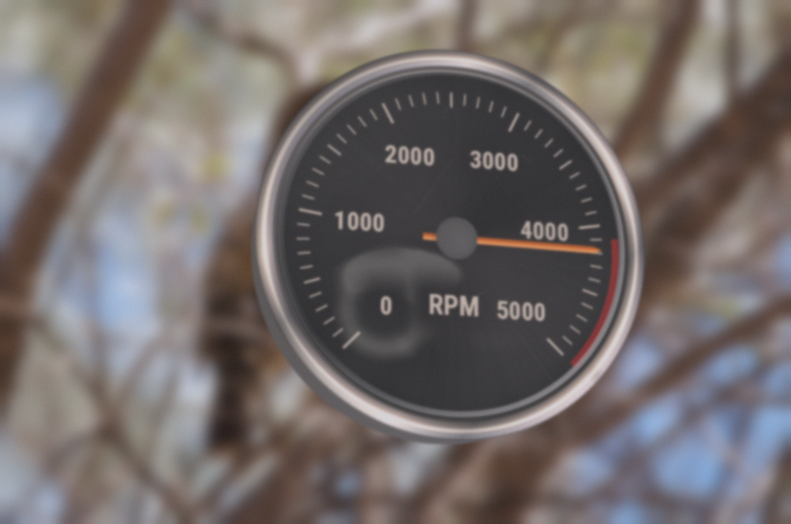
4200 rpm
